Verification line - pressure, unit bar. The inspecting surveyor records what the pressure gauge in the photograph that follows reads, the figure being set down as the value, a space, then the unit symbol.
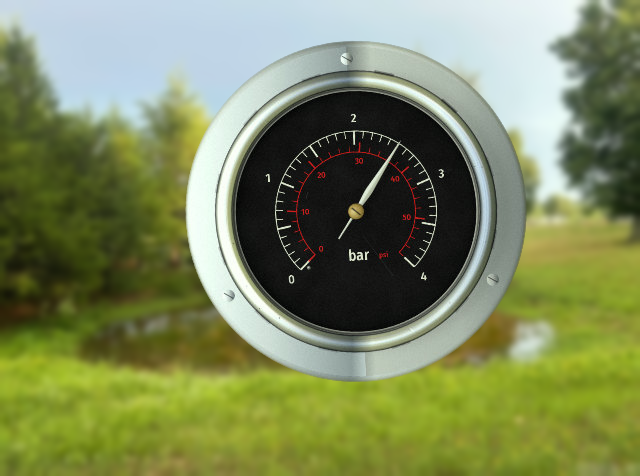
2.5 bar
